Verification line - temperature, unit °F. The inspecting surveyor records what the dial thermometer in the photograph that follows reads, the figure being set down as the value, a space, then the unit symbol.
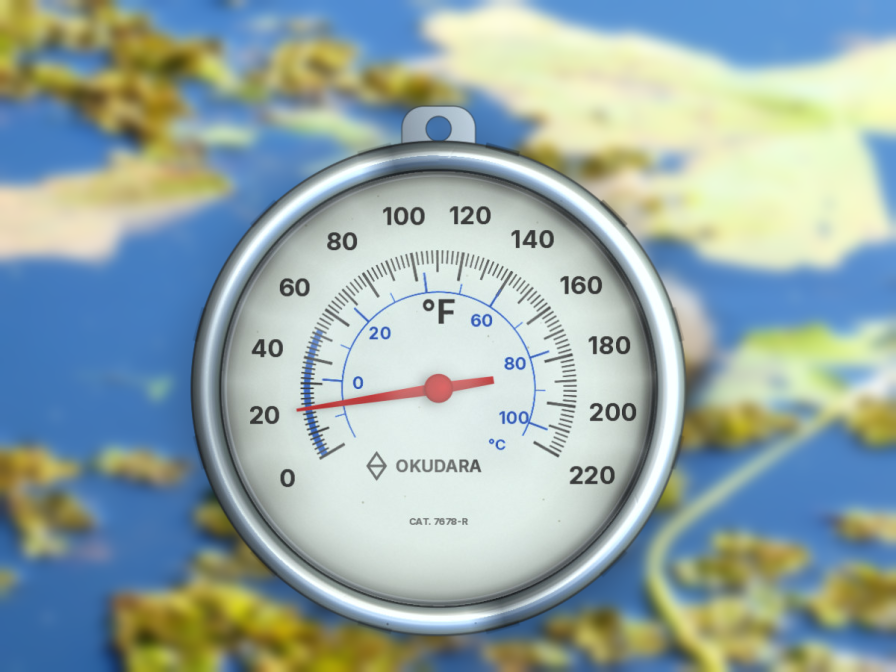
20 °F
